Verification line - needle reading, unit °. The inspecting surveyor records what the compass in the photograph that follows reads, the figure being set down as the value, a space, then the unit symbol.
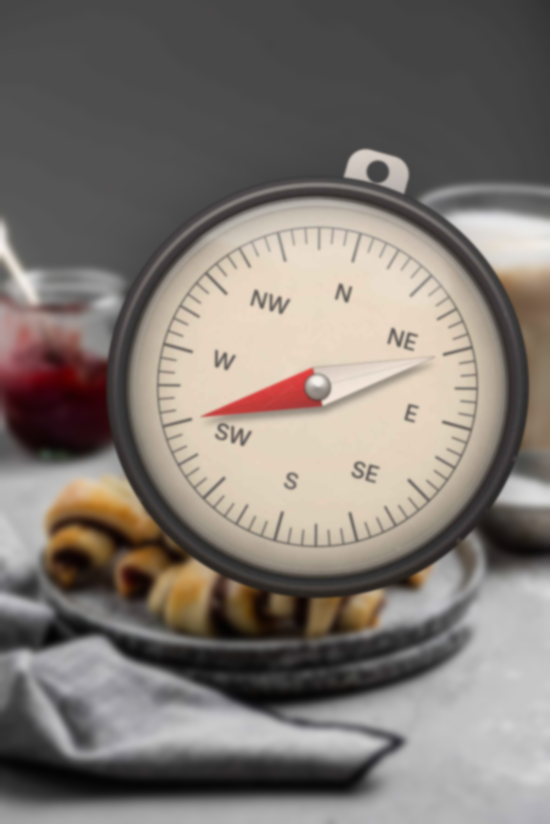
240 °
